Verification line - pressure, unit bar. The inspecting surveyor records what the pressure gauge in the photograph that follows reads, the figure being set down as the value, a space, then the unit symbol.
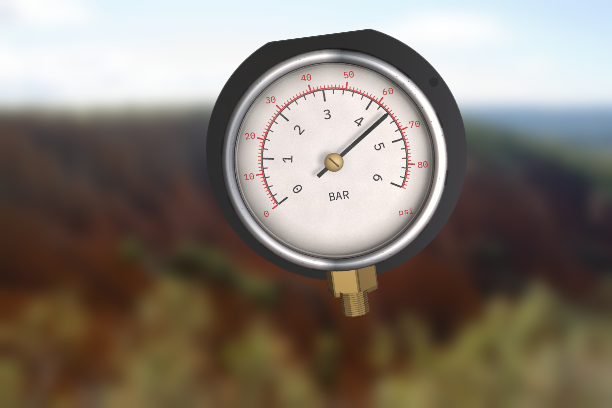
4.4 bar
